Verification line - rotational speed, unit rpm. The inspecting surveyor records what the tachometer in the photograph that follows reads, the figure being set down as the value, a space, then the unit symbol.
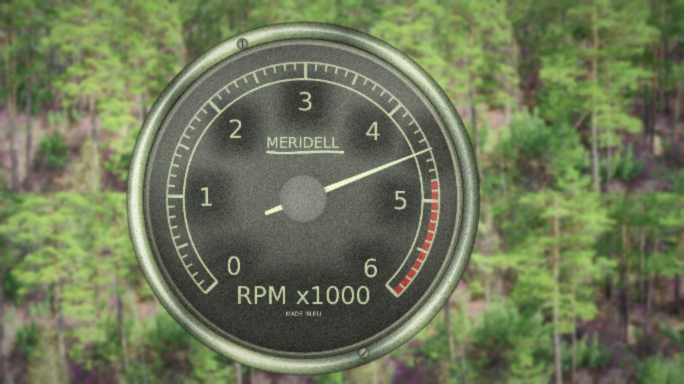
4500 rpm
